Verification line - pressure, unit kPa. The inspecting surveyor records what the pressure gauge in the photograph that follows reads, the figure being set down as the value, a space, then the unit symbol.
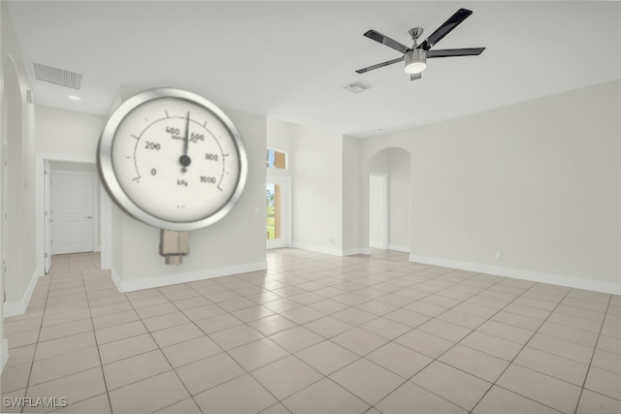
500 kPa
